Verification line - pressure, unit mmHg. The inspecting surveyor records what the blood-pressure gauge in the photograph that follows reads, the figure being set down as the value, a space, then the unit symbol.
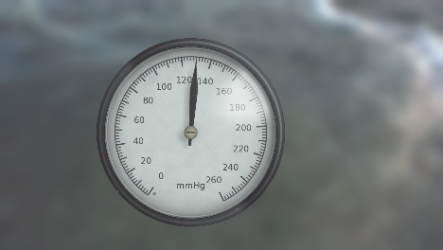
130 mmHg
